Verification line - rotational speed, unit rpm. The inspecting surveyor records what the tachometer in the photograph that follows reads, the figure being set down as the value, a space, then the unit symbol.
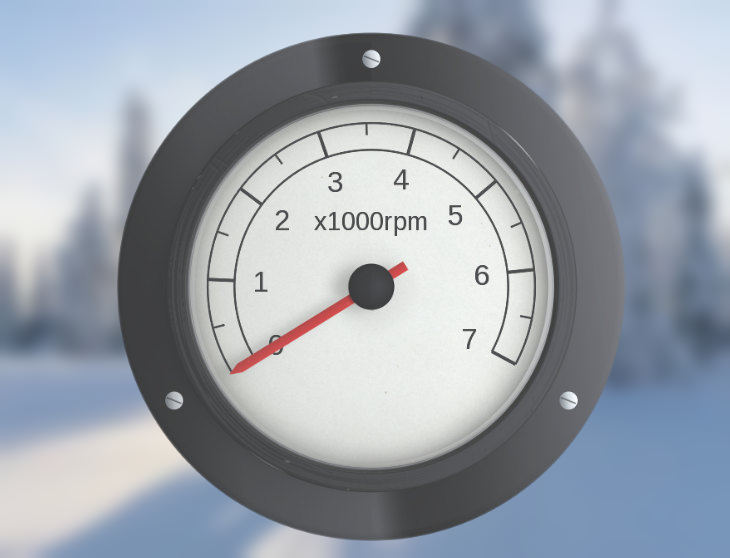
0 rpm
